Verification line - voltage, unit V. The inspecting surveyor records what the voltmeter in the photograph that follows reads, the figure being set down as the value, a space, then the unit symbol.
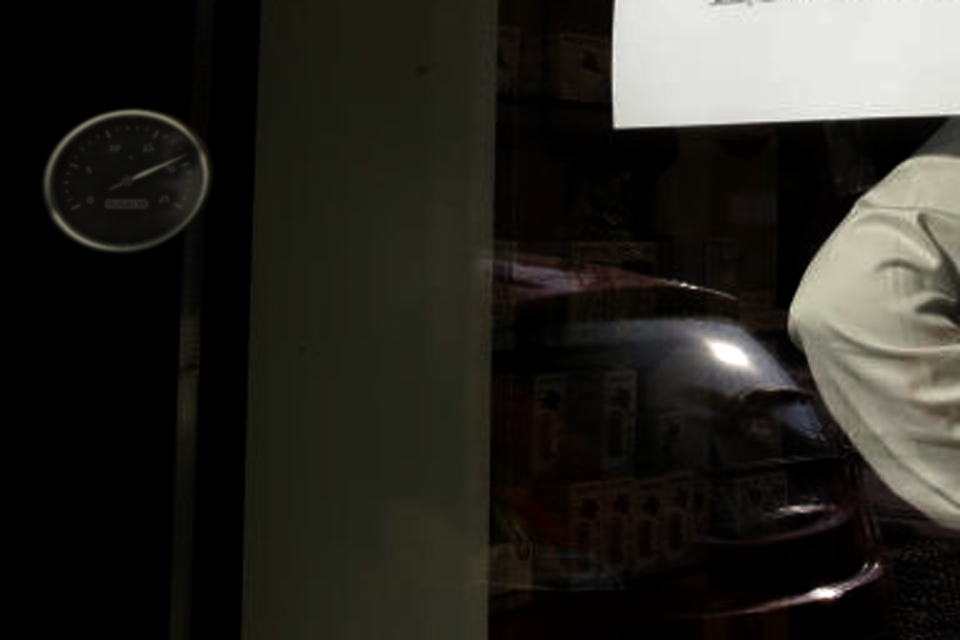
19 V
